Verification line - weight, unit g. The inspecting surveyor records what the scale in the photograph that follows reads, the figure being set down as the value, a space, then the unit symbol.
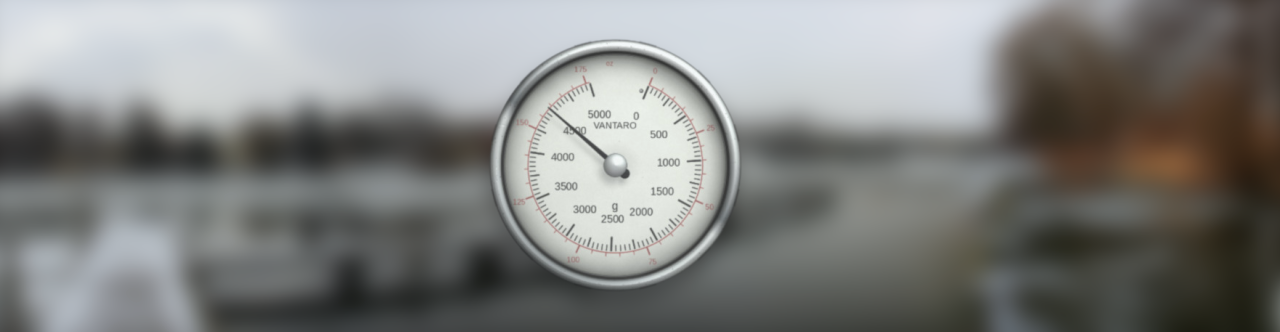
4500 g
